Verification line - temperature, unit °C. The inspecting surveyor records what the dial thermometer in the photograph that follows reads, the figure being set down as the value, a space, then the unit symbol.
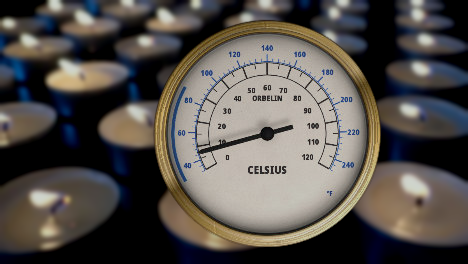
7.5 °C
